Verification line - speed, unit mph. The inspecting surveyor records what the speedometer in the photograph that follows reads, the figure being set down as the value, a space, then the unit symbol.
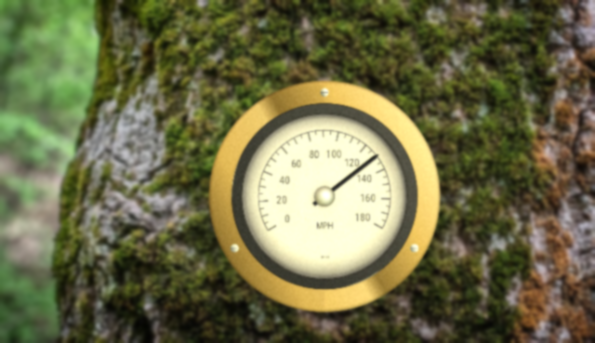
130 mph
